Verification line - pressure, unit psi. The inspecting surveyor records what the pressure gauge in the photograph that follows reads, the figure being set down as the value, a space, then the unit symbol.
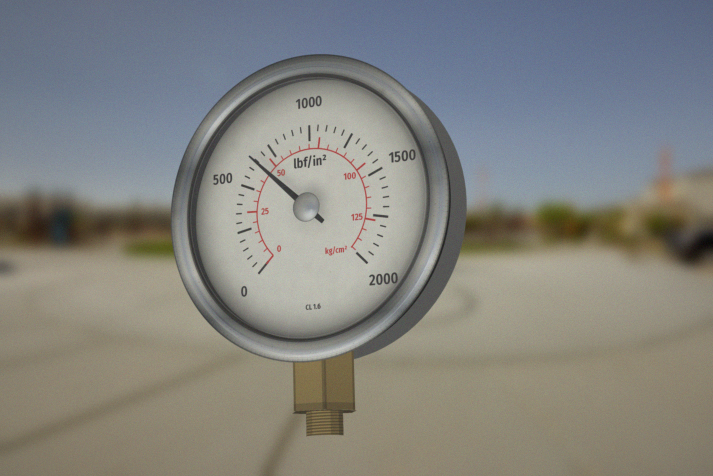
650 psi
